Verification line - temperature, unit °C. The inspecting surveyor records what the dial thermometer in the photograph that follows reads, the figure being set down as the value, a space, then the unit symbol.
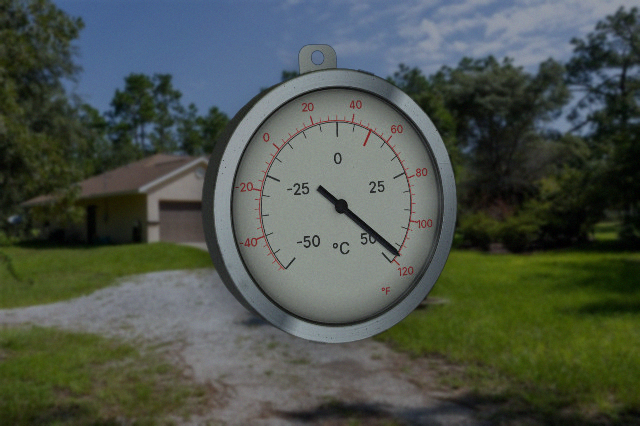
47.5 °C
